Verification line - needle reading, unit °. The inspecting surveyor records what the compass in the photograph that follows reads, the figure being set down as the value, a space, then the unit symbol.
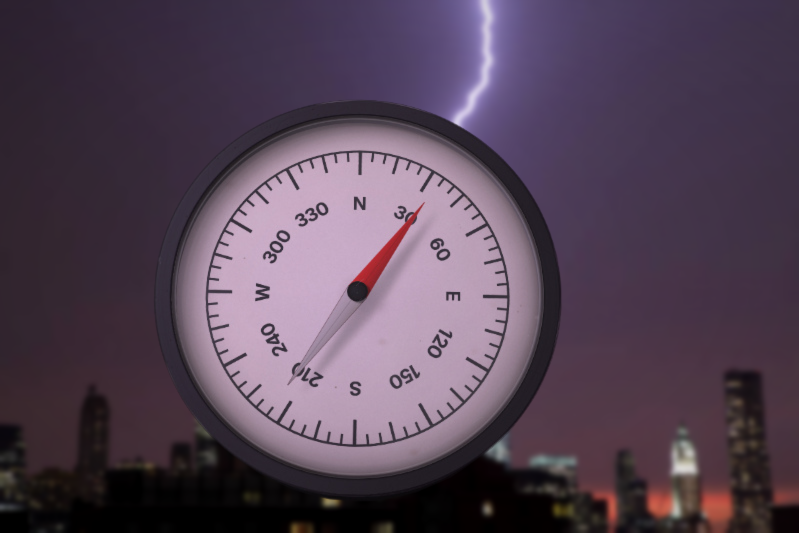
35 °
